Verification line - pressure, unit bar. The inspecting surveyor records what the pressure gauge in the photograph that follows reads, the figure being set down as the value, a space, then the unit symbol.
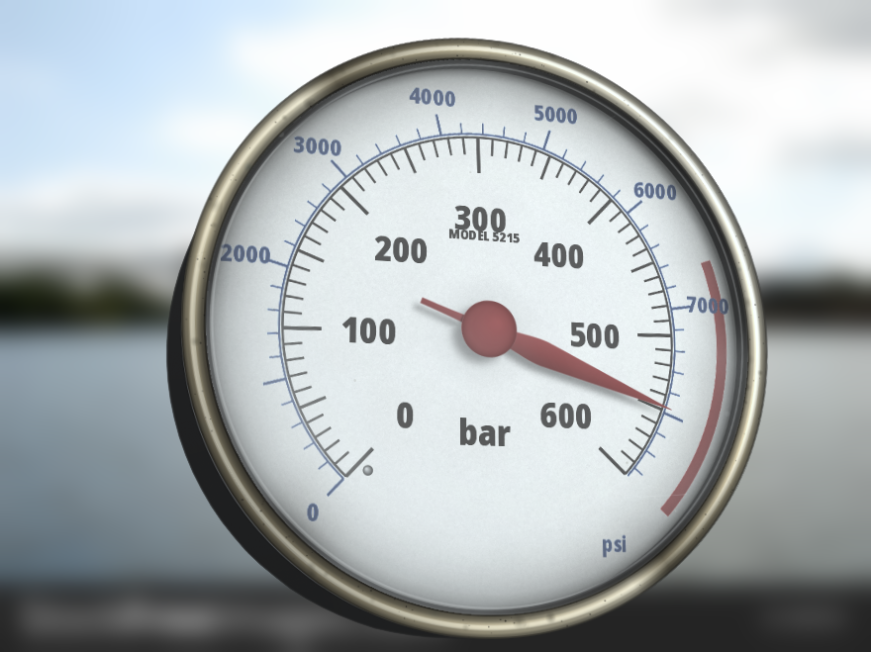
550 bar
